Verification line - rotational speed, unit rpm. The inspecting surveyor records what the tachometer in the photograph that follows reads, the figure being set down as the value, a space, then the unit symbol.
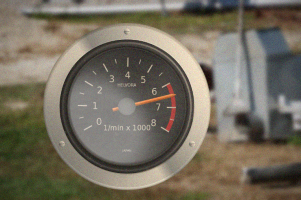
6500 rpm
